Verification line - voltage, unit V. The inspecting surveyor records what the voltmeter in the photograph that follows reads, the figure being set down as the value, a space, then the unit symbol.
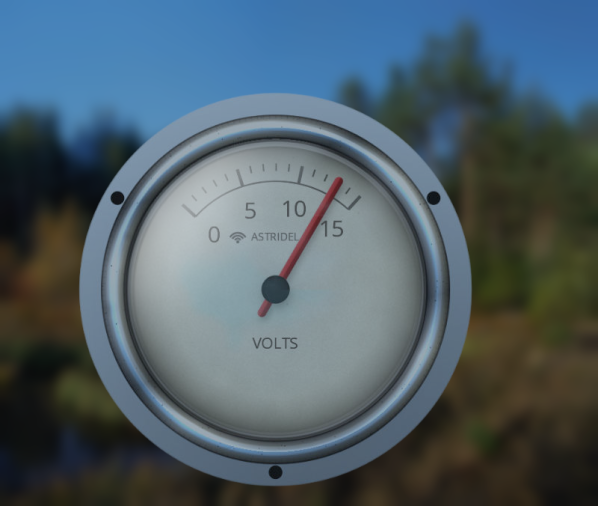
13 V
